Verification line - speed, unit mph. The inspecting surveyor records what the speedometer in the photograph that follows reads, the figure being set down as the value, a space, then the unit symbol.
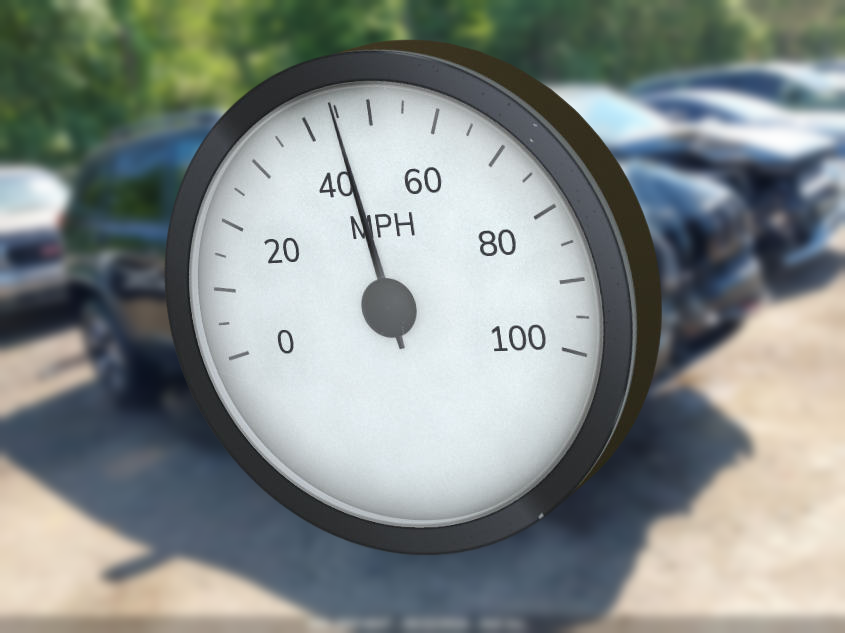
45 mph
